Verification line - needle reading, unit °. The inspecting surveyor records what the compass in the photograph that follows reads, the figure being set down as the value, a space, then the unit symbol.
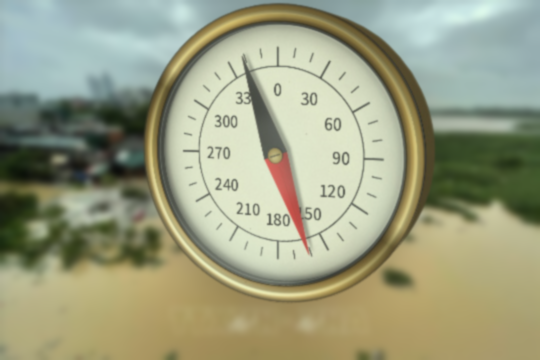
160 °
